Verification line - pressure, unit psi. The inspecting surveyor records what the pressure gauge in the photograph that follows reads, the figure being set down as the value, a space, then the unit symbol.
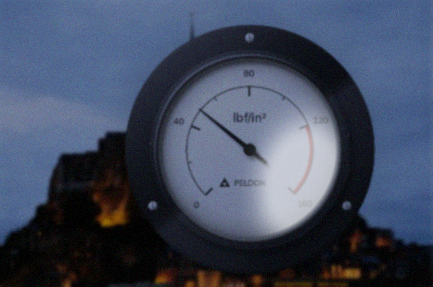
50 psi
